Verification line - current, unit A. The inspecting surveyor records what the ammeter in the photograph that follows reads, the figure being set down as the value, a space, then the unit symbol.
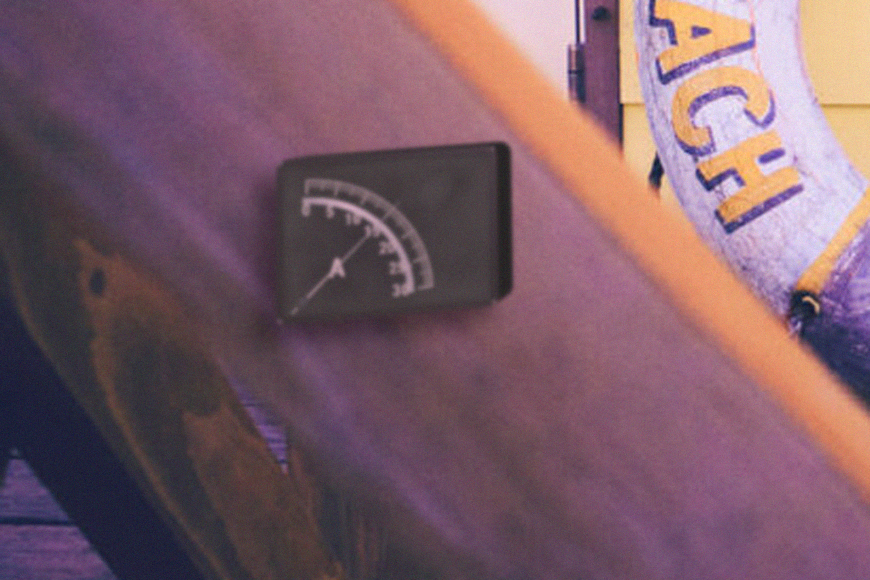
15 A
